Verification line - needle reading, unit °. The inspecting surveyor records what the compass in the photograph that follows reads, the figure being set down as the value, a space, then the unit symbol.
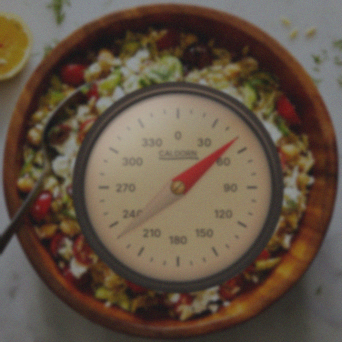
50 °
